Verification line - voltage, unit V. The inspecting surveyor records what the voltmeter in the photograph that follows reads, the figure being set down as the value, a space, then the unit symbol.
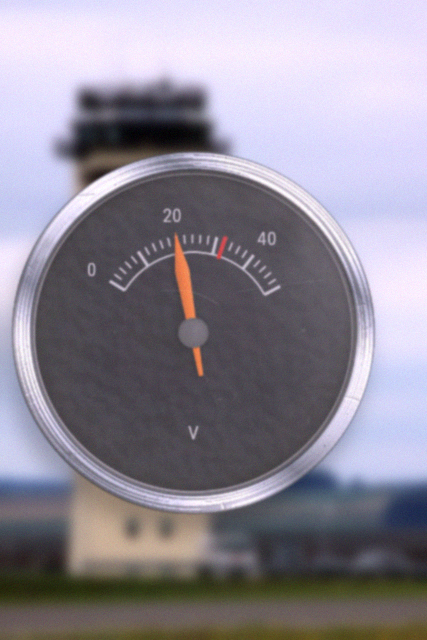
20 V
